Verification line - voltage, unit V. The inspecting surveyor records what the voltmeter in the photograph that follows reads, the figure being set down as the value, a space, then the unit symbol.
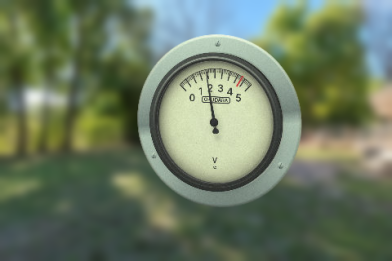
2 V
